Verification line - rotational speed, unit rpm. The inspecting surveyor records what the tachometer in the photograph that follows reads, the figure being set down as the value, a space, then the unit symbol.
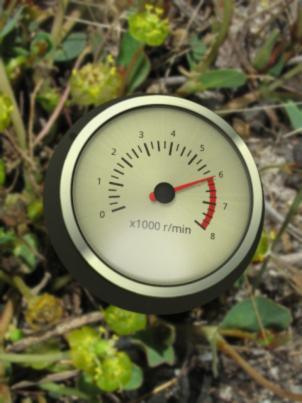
6000 rpm
